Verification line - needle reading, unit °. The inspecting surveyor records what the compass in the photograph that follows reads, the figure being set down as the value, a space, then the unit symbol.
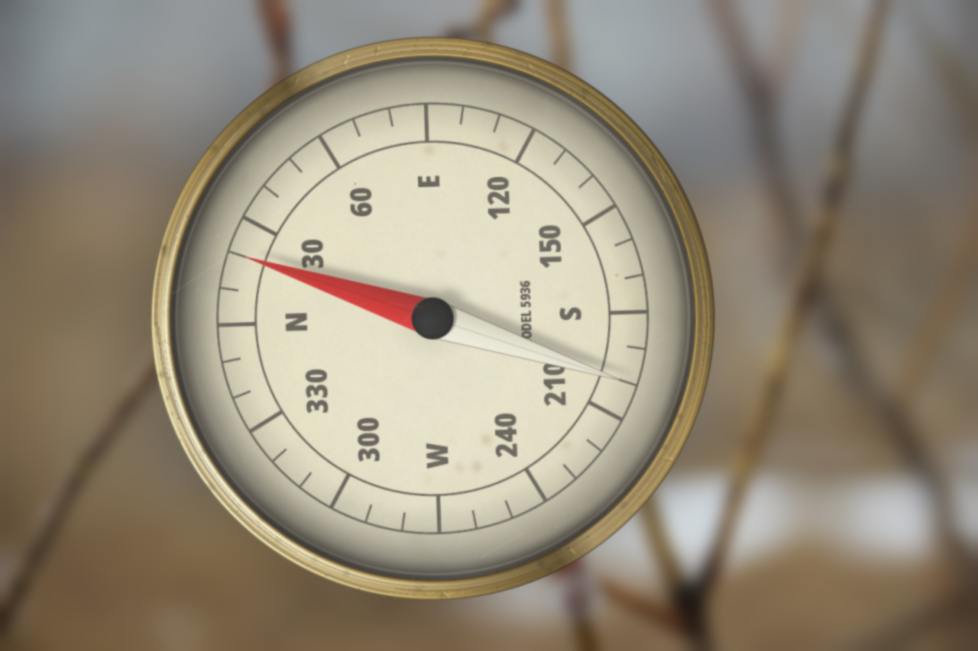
20 °
